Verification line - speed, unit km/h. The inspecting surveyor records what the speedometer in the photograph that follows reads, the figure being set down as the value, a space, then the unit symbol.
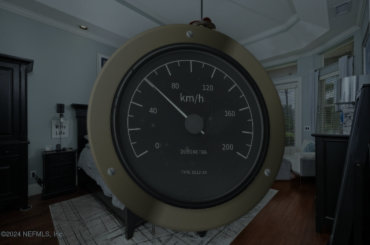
60 km/h
